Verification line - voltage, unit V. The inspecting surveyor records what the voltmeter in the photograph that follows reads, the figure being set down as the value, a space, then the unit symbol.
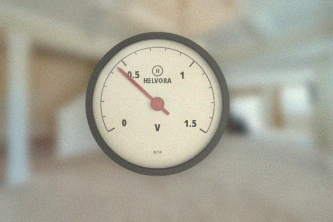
0.45 V
